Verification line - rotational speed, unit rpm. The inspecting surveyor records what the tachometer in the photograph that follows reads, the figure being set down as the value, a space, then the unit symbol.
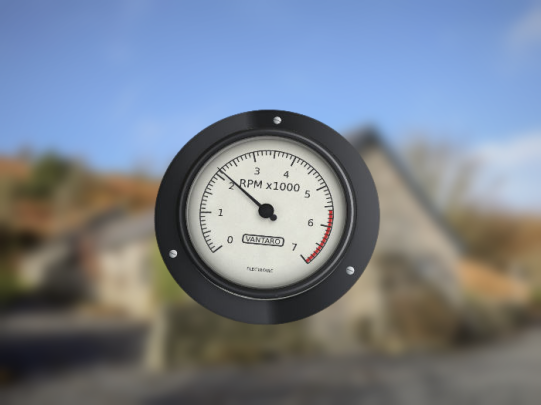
2100 rpm
